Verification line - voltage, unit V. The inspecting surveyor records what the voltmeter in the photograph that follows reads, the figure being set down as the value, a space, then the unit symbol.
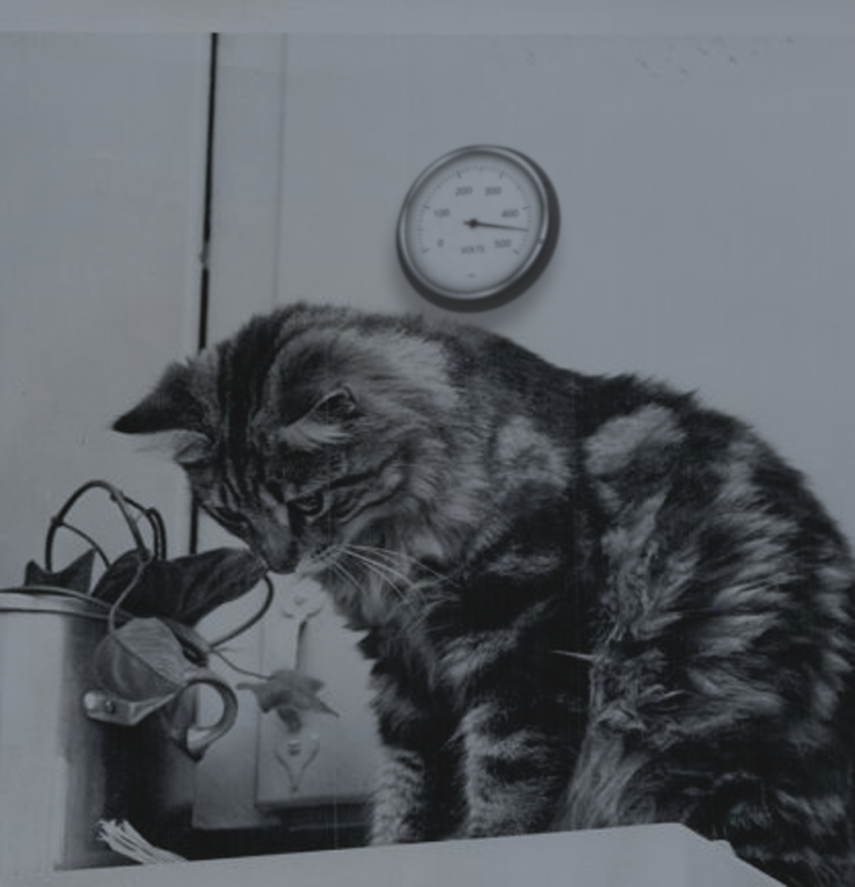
450 V
